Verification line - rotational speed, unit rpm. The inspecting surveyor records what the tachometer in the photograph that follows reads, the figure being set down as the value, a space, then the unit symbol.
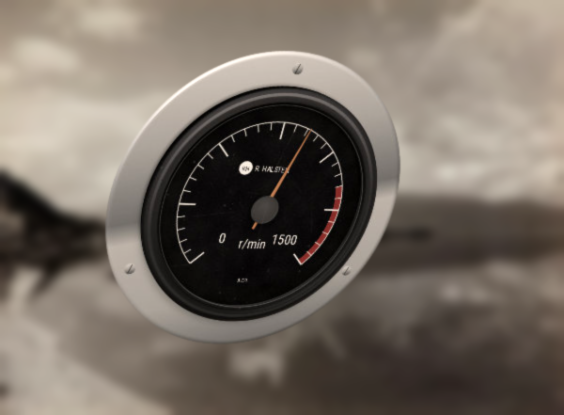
850 rpm
